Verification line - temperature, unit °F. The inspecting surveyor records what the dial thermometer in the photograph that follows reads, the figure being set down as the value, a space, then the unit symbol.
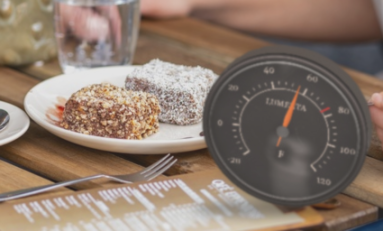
56 °F
